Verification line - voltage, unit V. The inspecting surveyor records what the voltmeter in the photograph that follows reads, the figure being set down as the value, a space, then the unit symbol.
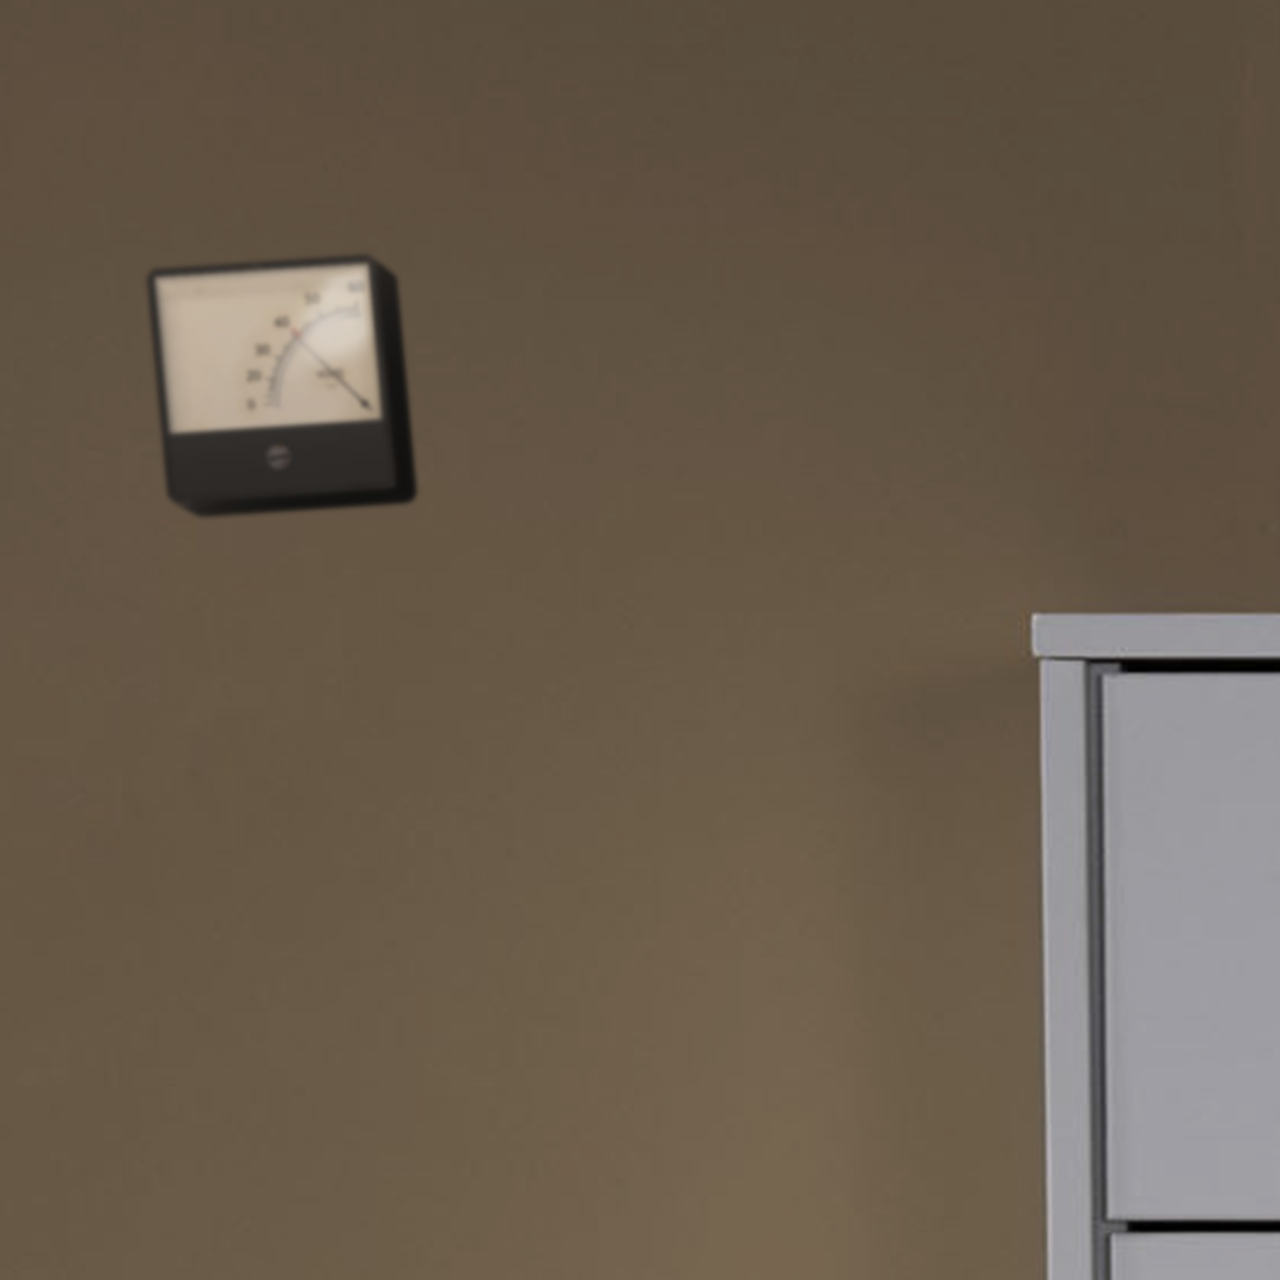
40 V
